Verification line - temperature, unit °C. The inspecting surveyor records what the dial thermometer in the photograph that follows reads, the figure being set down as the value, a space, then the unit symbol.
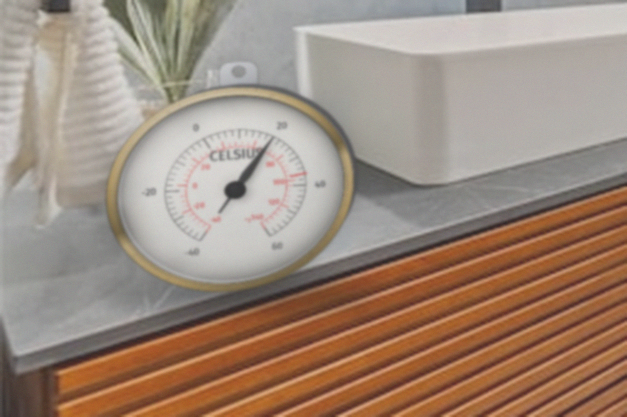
20 °C
